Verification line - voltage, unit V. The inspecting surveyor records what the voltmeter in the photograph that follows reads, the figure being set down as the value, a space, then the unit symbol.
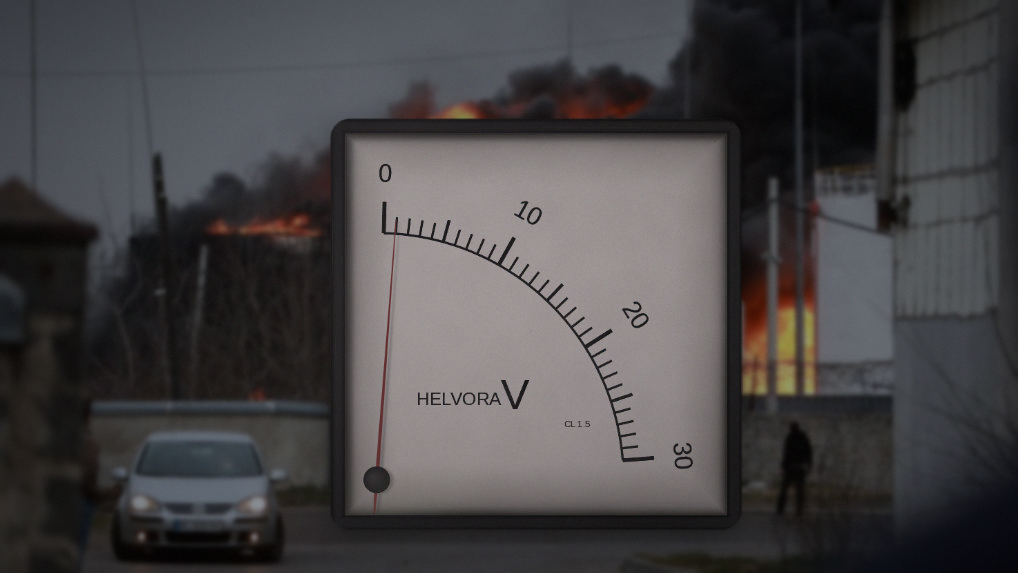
1 V
